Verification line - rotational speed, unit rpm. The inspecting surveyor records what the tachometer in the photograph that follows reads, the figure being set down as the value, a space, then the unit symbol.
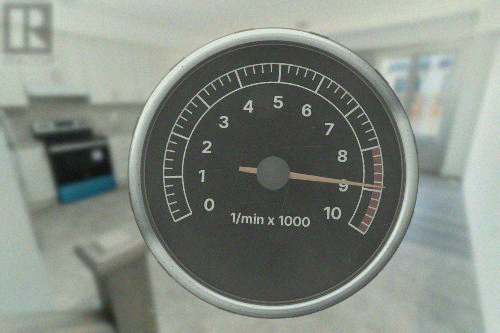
8900 rpm
